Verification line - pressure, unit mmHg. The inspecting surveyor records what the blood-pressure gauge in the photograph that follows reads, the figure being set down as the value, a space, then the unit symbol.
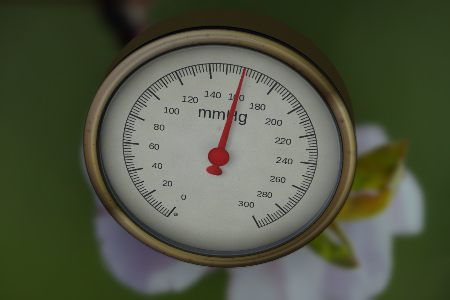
160 mmHg
